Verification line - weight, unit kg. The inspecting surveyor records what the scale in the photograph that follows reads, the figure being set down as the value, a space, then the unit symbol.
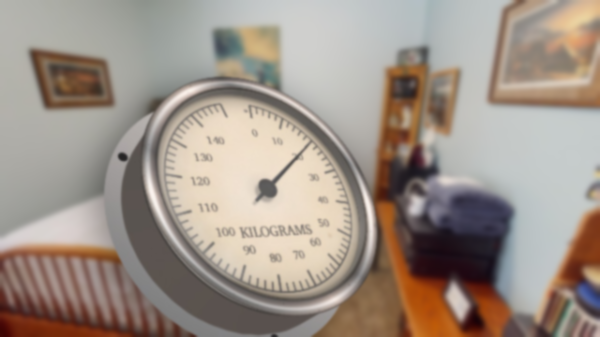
20 kg
